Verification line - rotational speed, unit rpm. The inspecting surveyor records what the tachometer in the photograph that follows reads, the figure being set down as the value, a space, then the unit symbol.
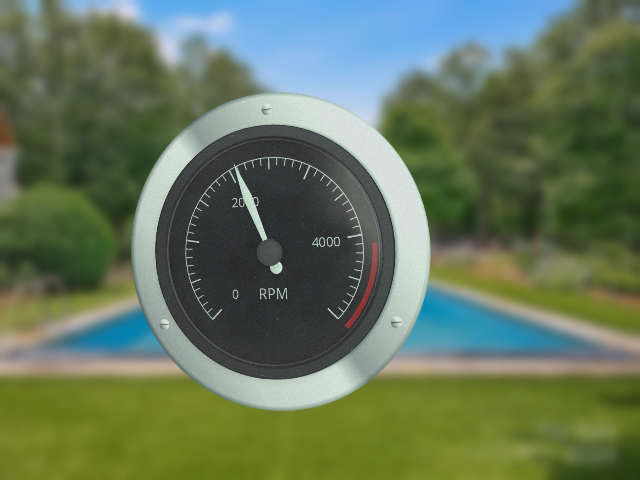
2100 rpm
